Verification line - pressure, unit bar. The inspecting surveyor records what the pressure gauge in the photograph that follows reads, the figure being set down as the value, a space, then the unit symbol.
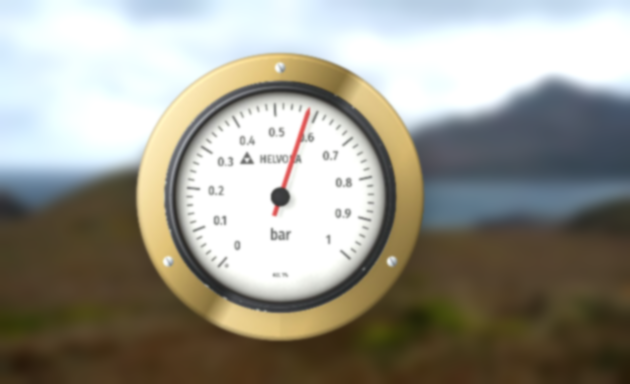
0.58 bar
